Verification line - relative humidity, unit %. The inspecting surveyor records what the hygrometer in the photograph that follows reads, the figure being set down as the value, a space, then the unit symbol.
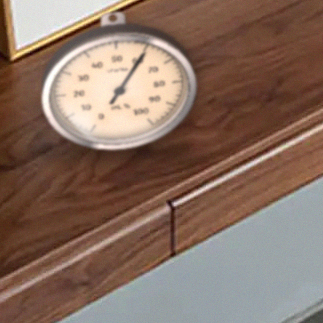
60 %
